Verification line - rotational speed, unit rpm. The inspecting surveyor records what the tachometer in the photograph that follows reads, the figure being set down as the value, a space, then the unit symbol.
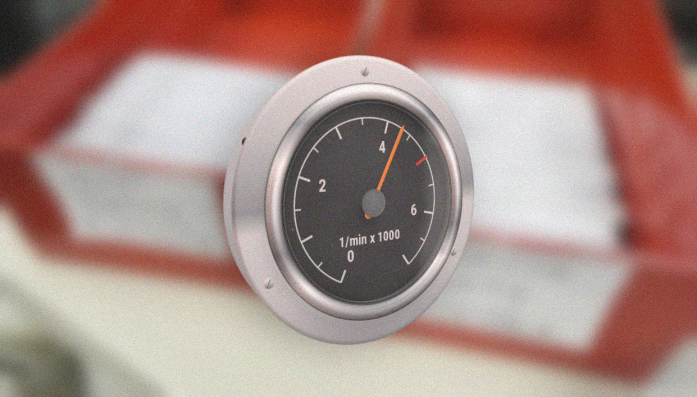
4250 rpm
